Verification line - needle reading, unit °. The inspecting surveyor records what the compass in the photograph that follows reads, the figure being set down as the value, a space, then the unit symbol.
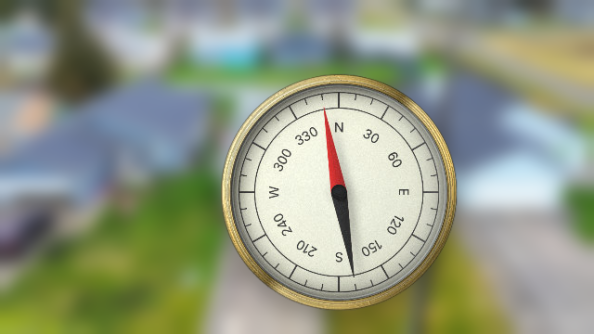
350 °
